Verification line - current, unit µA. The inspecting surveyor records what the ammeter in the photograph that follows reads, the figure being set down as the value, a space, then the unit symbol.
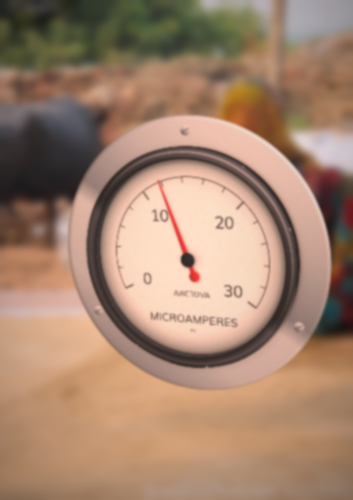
12 µA
